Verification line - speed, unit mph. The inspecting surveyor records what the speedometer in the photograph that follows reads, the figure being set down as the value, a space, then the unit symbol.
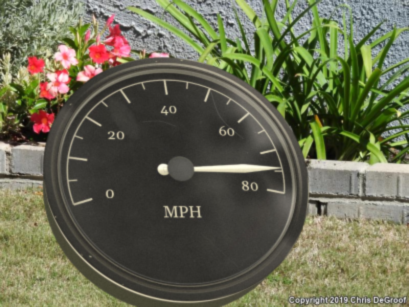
75 mph
